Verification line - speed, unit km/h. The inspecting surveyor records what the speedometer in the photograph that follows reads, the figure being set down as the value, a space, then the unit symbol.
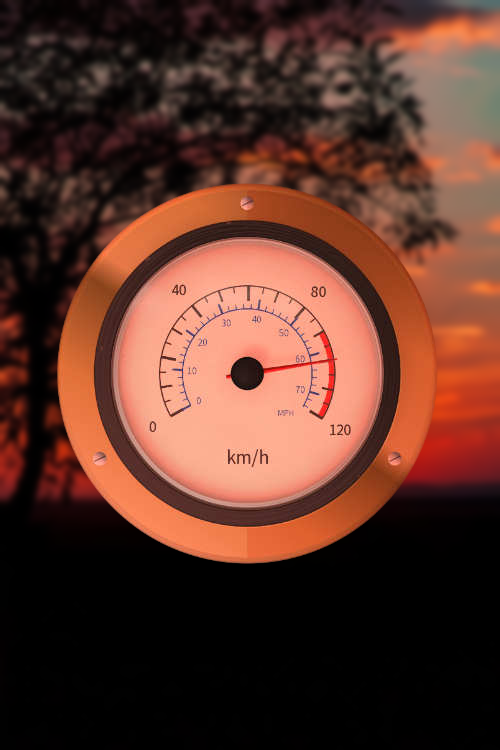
100 km/h
